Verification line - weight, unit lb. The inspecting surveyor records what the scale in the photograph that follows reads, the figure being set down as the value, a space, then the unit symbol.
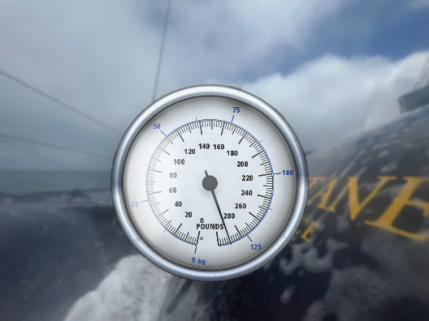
290 lb
